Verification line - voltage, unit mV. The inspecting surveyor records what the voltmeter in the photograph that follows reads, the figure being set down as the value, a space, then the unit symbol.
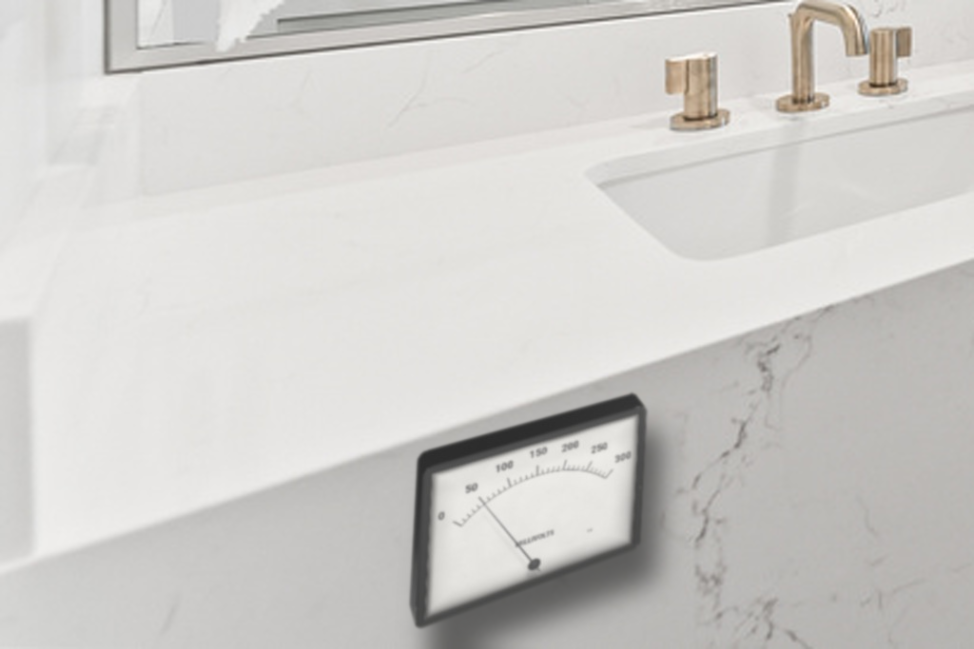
50 mV
